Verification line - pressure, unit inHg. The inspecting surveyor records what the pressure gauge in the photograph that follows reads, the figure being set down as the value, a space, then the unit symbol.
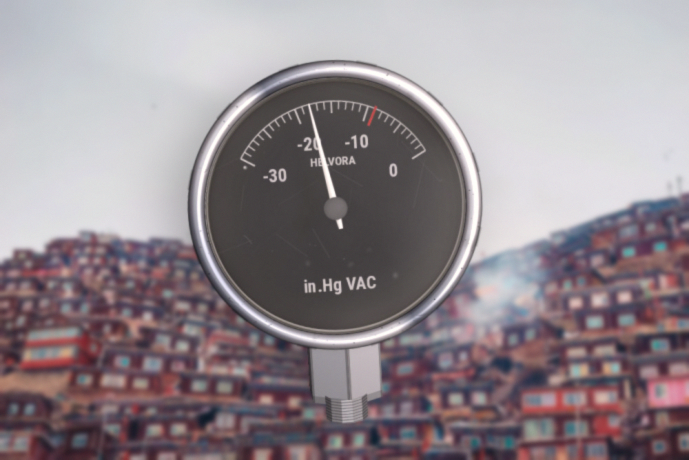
-18 inHg
